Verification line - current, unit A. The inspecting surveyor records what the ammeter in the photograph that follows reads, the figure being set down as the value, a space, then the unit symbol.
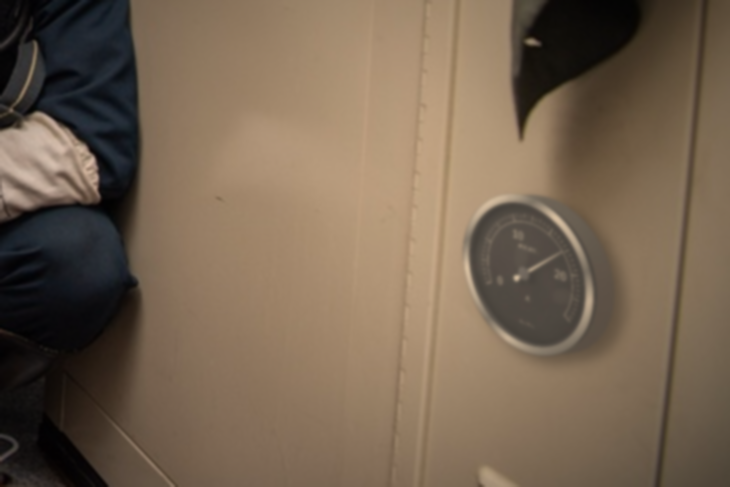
17.5 A
